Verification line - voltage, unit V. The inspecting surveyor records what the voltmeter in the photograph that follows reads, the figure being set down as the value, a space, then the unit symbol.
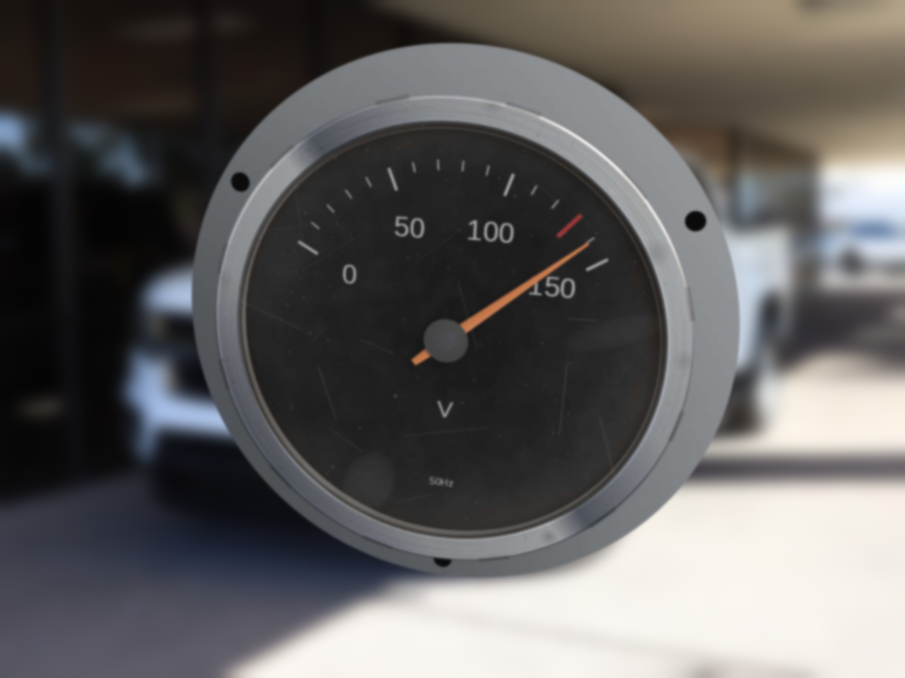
140 V
